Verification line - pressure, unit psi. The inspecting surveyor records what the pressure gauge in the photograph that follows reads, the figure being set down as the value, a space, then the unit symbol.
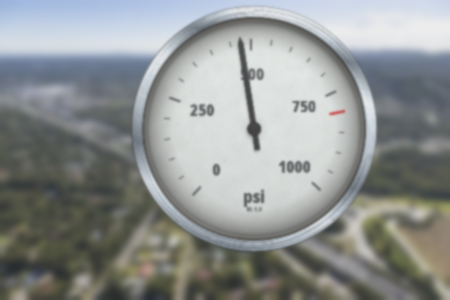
475 psi
